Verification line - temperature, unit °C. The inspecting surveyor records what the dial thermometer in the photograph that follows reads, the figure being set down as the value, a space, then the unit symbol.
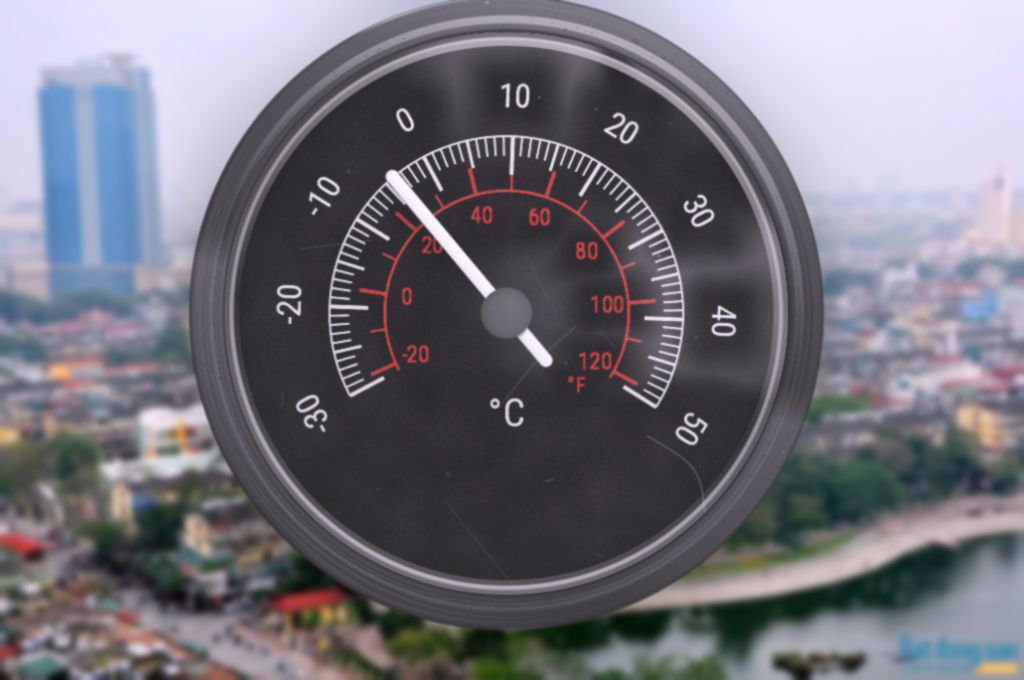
-4 °C
